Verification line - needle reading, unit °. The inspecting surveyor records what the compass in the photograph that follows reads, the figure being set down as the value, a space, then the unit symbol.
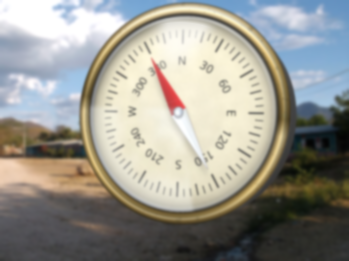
330 °
